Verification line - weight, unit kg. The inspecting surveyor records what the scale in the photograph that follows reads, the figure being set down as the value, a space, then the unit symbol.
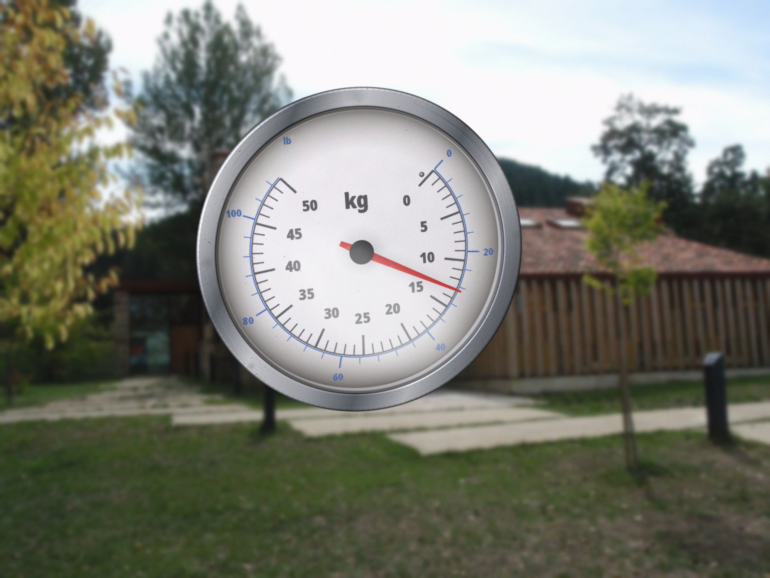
13 kg
